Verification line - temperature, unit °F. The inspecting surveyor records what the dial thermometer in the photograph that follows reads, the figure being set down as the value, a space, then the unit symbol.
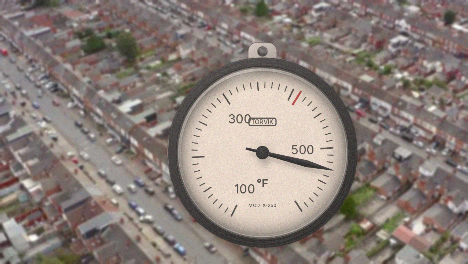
530 °F
